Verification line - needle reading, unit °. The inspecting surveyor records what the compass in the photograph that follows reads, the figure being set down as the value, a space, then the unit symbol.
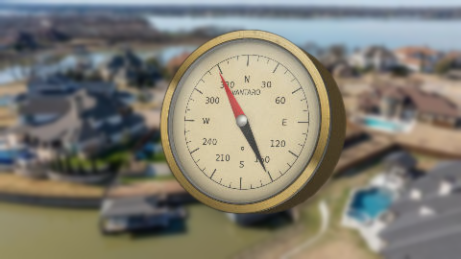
330 °
